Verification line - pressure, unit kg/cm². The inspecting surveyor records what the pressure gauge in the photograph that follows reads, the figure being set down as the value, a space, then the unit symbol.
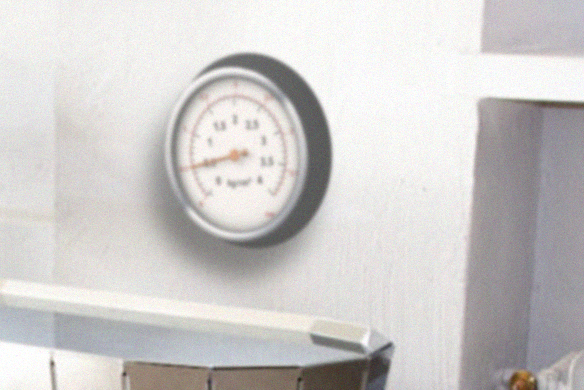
0.5 kg/cm²
